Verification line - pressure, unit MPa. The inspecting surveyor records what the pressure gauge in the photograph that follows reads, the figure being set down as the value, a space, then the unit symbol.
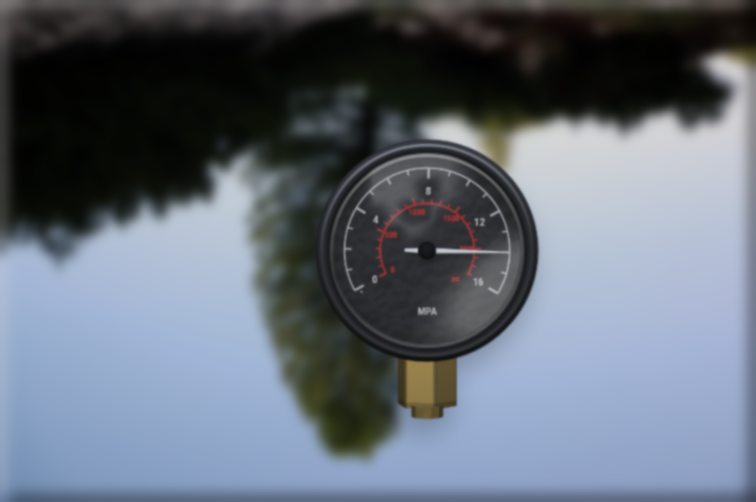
14 MPa
